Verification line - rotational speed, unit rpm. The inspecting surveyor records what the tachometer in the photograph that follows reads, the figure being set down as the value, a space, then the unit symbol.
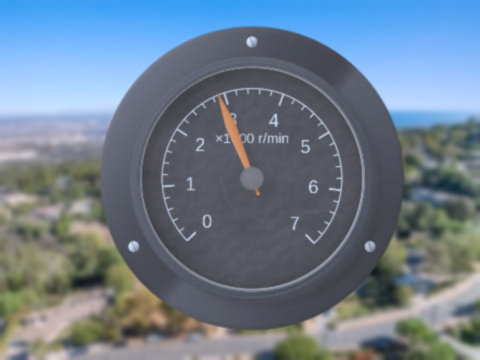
2900 rpm
